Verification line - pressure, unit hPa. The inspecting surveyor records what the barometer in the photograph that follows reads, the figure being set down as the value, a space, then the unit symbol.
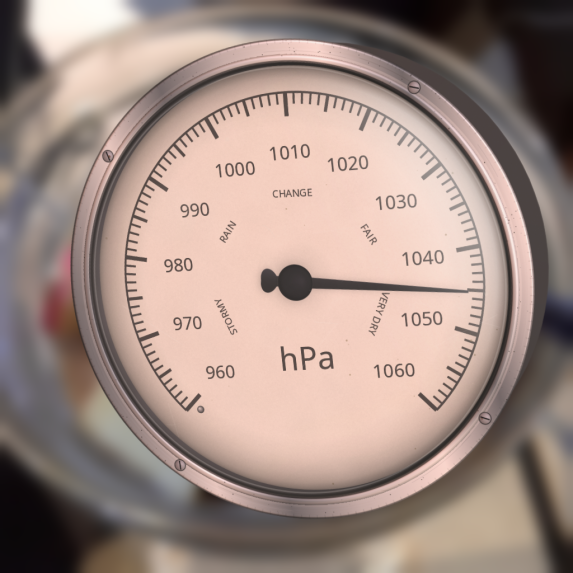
1045 hPa
